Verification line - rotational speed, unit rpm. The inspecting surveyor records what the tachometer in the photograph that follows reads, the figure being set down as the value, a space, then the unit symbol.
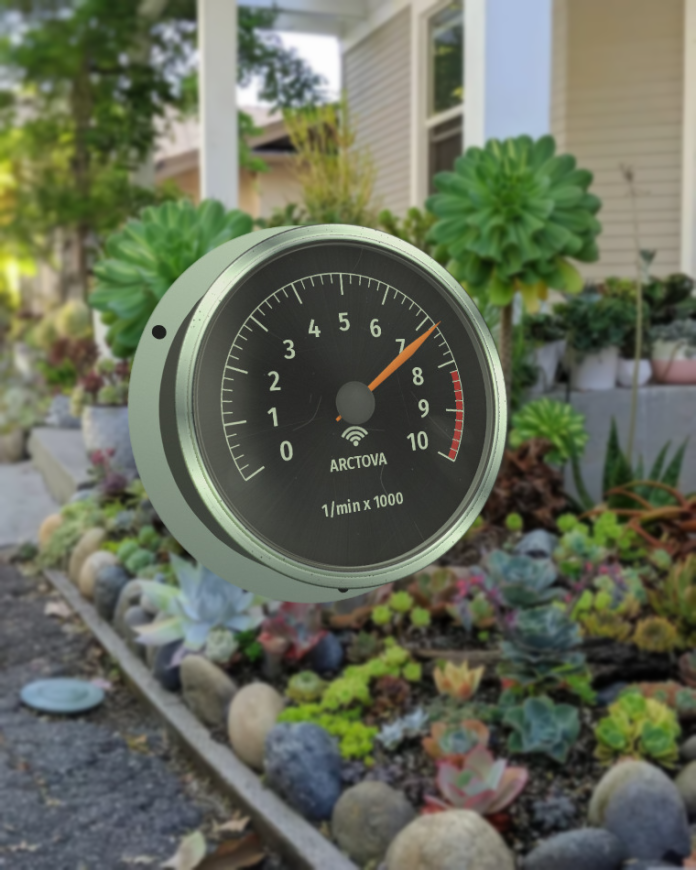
7200 rpm
